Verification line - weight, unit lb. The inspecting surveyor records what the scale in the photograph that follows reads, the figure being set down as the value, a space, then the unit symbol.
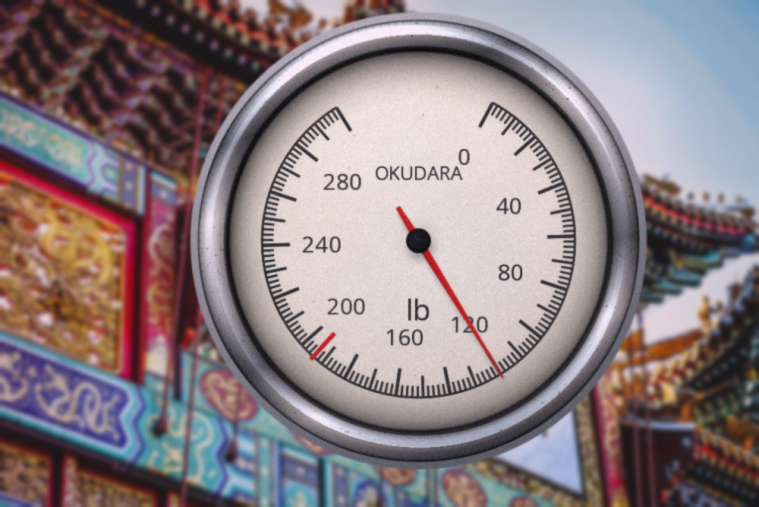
120 lb
